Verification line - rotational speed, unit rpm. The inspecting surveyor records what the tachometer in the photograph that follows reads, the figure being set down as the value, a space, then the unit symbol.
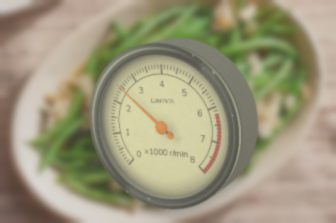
2500 rpm
